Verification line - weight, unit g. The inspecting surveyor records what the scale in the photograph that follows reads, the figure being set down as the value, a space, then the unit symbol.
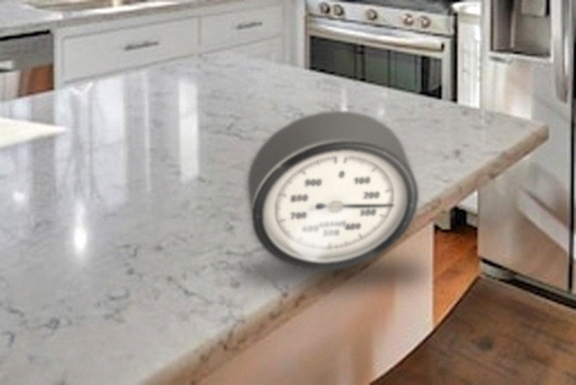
250 g
